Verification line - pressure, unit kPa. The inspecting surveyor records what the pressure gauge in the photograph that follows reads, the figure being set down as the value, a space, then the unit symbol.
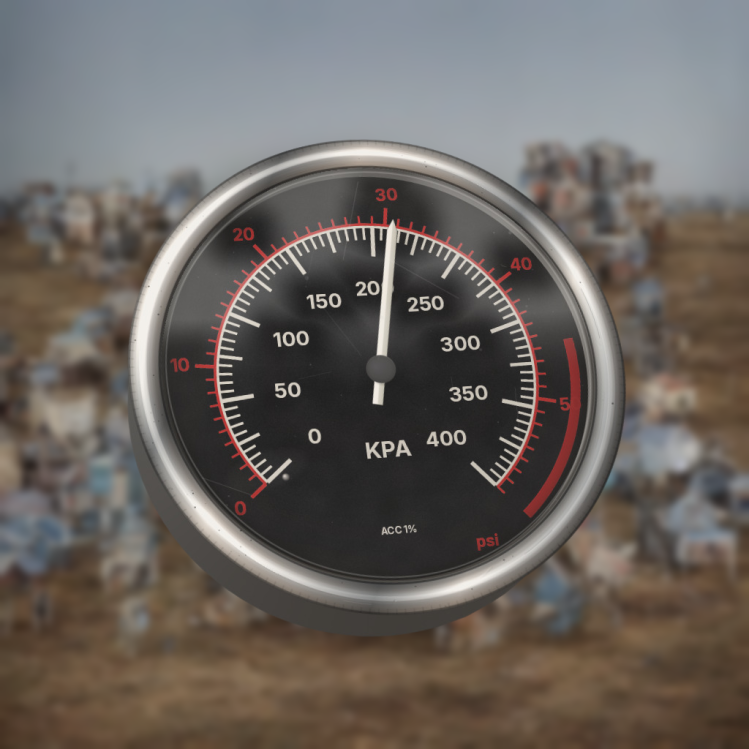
210 kPa
